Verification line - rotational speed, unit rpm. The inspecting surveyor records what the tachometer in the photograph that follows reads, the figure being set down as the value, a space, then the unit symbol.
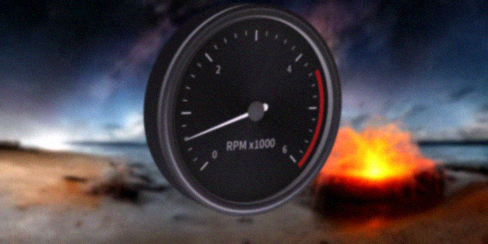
600 rpm
